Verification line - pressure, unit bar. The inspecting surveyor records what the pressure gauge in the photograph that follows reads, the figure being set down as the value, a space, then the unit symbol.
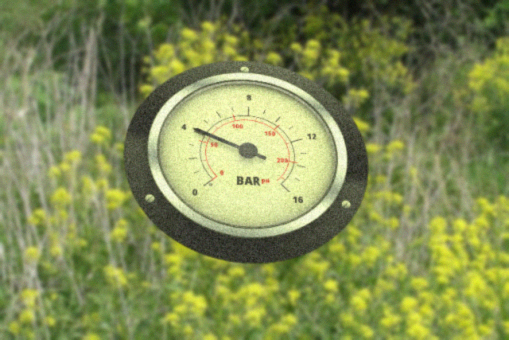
4 bar
